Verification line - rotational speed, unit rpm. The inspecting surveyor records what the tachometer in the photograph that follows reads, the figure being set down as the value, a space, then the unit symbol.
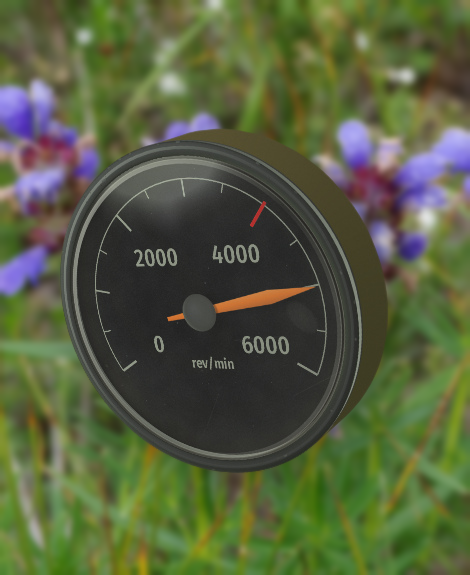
5000 rpm
